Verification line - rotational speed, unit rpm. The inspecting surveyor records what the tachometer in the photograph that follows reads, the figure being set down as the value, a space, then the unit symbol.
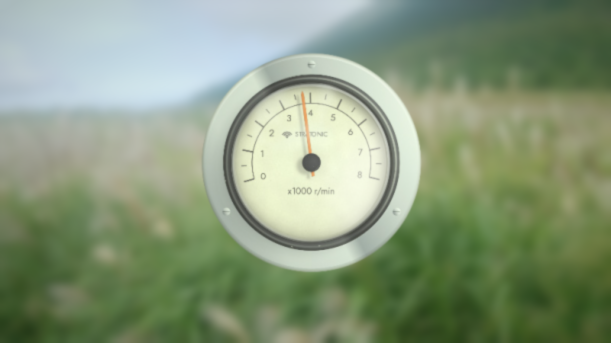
3750 rpm
